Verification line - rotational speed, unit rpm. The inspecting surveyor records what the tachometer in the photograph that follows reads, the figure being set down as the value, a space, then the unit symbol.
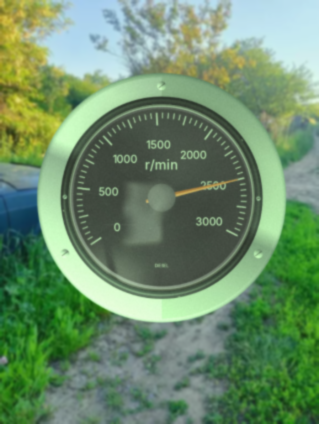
2500 rpm
